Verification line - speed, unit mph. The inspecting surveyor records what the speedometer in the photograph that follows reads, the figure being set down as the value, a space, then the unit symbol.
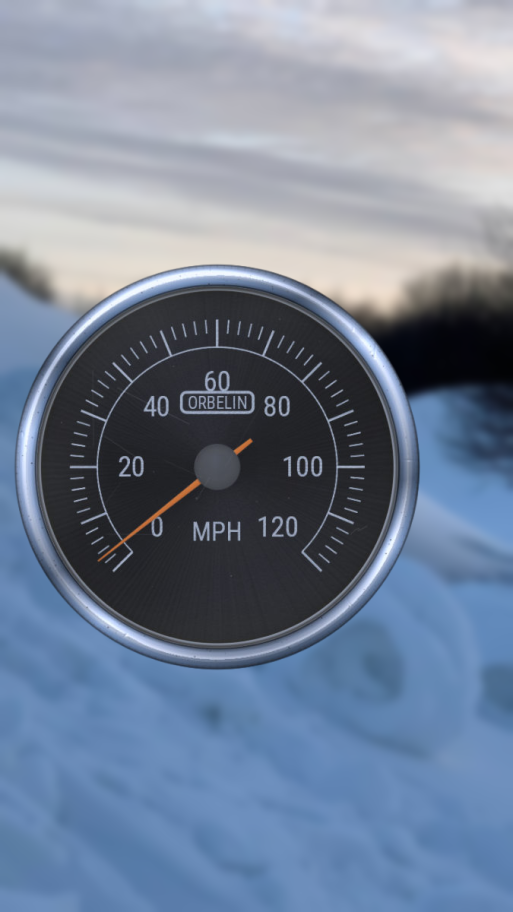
3 mph
